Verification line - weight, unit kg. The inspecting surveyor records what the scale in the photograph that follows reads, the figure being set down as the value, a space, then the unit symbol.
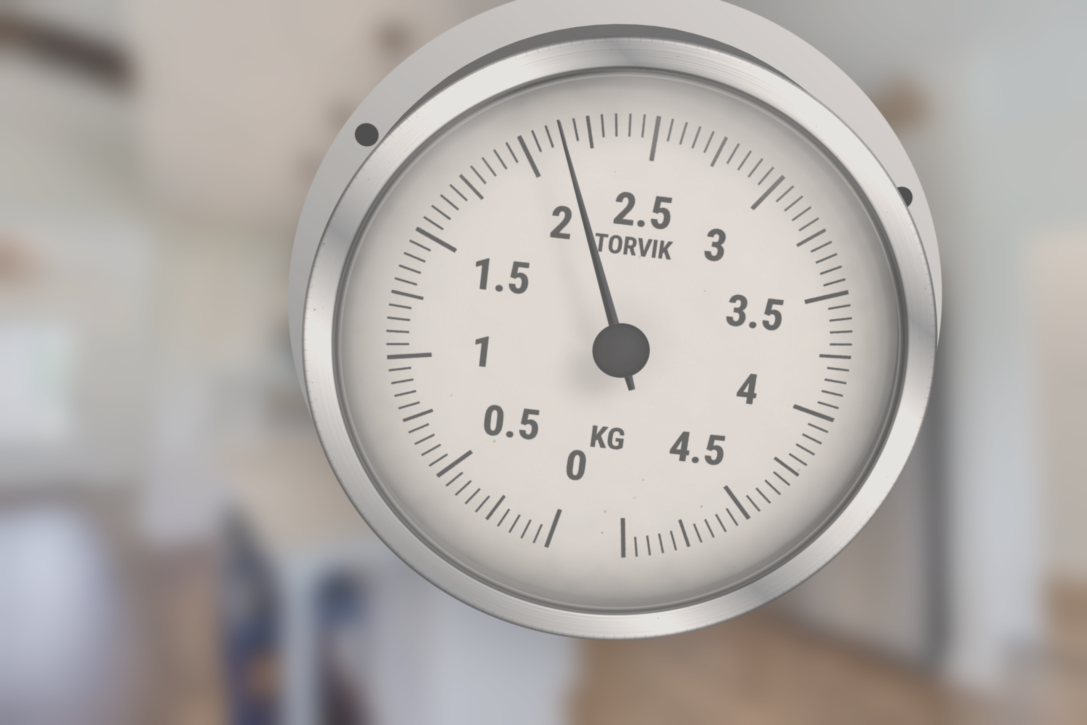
2.15 kg
